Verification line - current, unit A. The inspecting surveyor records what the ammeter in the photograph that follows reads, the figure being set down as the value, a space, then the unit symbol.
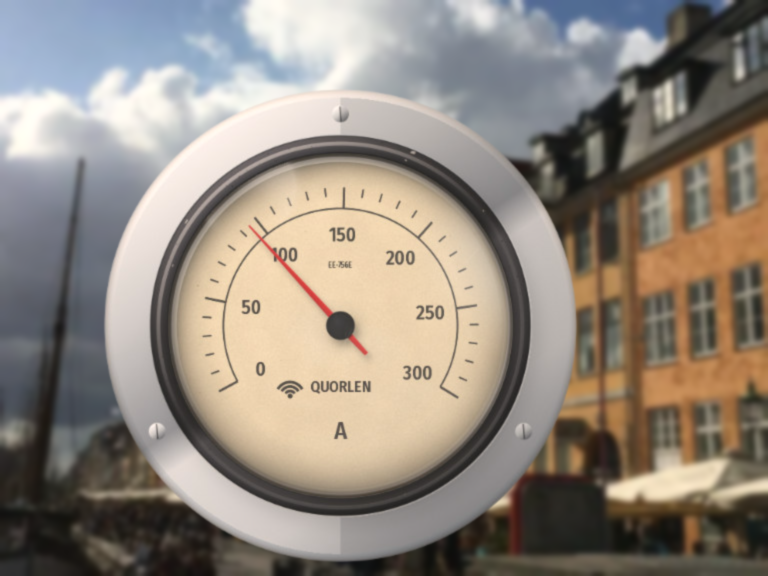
95 A
